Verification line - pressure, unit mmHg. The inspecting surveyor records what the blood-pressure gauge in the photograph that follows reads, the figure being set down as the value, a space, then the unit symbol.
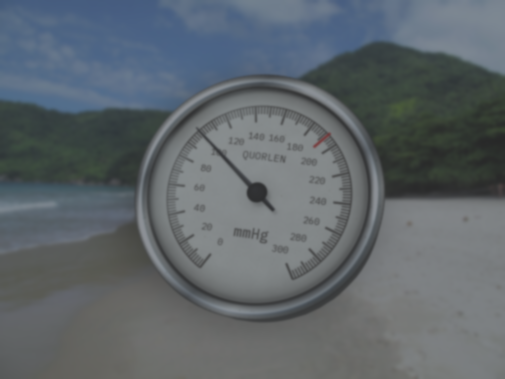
100 mmHg
